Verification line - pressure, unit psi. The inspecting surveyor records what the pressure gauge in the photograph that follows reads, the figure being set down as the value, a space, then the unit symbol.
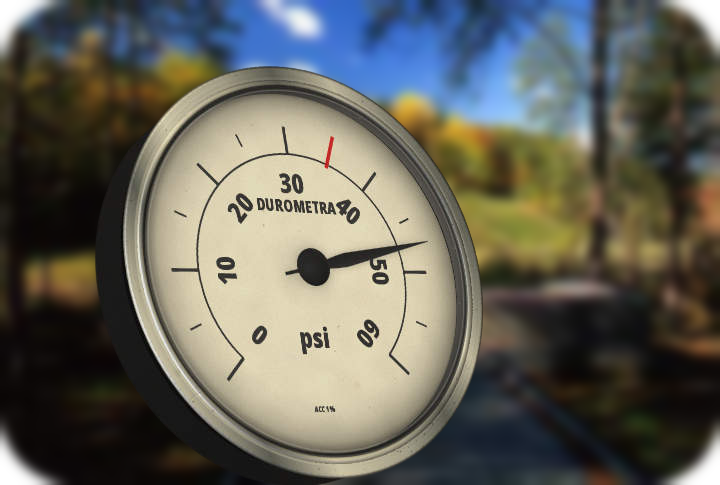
47.5 psi
